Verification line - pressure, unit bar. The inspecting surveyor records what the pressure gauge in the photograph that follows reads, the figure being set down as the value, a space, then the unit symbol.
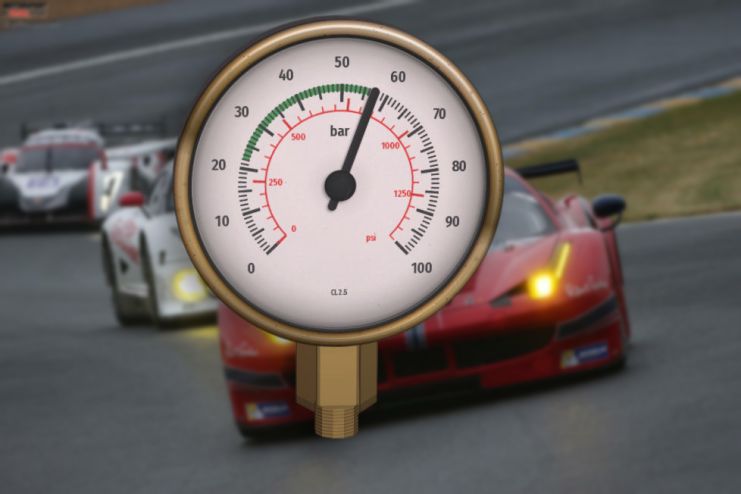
57 bar
